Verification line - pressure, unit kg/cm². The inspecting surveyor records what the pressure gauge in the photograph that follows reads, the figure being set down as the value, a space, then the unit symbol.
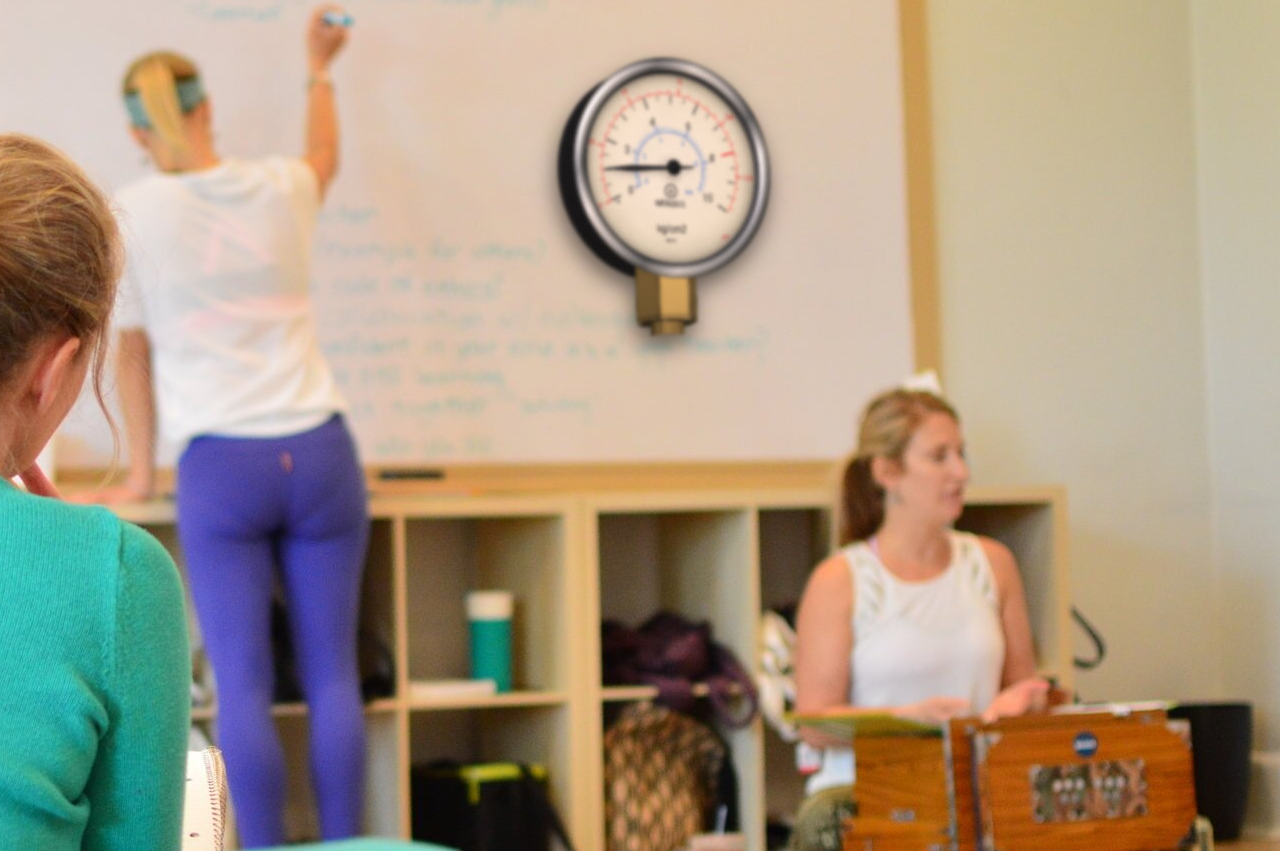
1 kg/cm²
